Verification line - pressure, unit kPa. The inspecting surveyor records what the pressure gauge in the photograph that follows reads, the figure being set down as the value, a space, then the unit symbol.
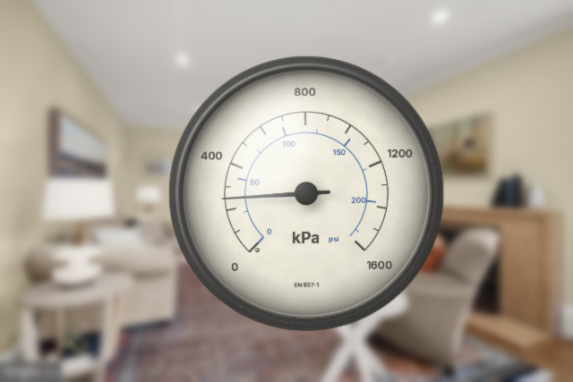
250 kPa
